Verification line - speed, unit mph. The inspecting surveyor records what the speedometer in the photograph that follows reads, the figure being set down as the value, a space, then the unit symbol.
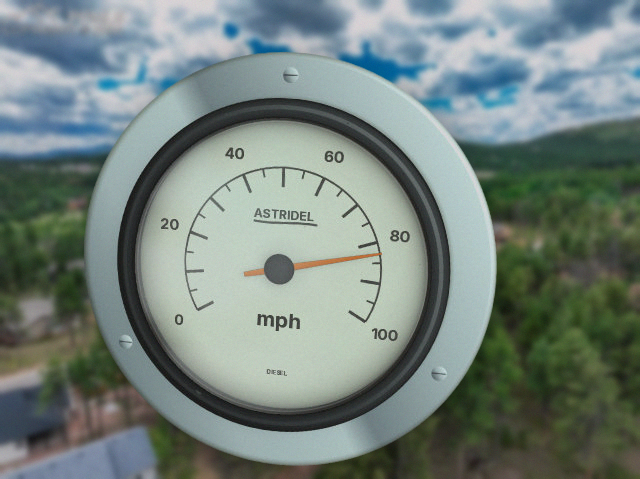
82.5 mph
